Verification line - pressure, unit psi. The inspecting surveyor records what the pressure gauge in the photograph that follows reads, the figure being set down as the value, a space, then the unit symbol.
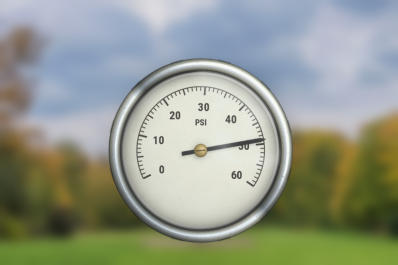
49 psi
